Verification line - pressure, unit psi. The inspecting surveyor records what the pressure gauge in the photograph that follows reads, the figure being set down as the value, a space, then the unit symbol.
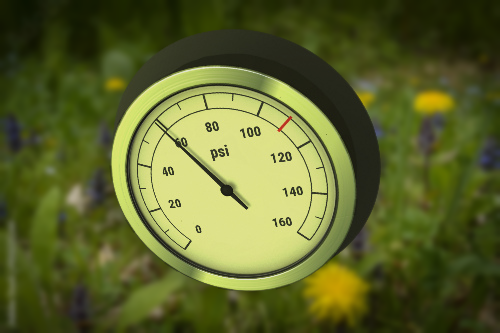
60 psi
